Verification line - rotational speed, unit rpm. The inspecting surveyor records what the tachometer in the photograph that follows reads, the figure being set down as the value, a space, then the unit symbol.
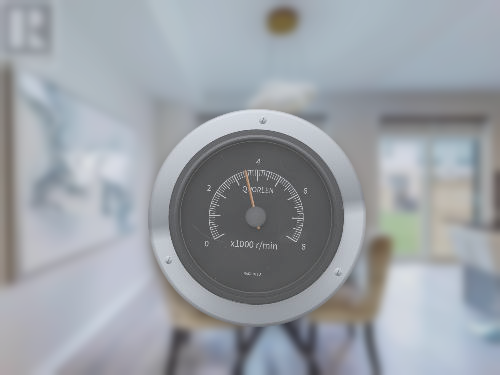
3500 rpm
